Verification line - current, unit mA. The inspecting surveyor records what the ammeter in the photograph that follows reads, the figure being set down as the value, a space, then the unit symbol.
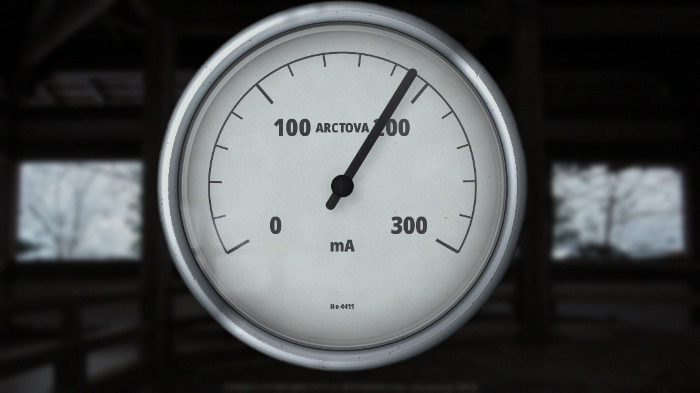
190 mA
